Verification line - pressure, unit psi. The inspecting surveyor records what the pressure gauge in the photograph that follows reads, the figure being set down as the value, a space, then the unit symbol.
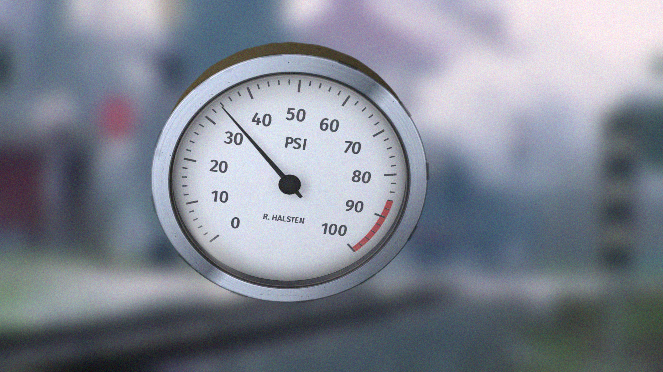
34 psi
